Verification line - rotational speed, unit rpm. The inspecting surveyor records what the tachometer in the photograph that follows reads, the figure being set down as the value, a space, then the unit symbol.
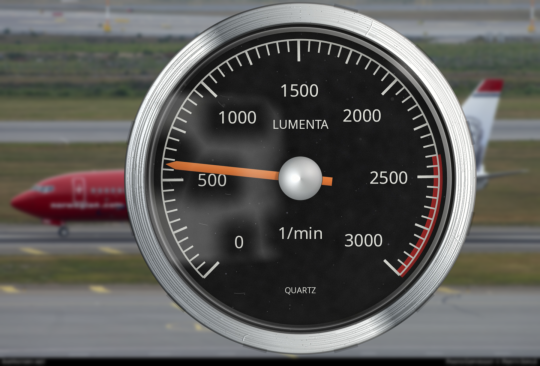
575 rpm
